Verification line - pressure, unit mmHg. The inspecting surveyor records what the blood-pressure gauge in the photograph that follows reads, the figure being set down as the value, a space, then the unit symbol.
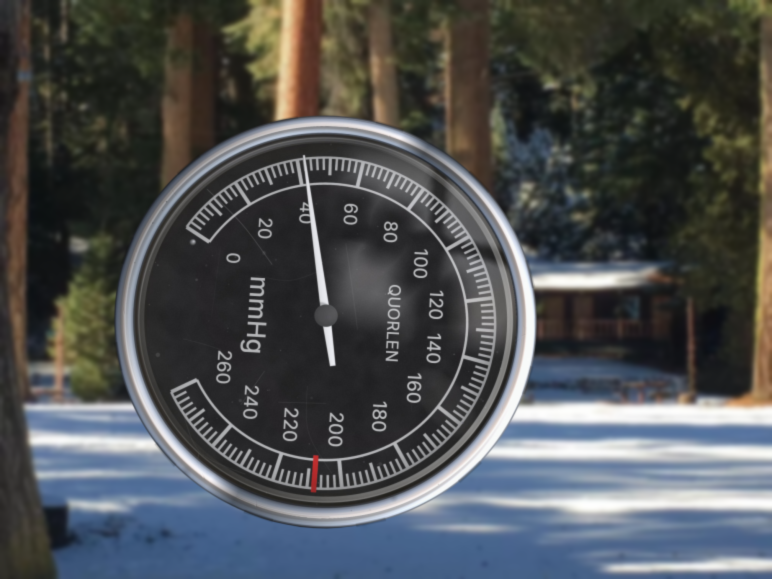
42 mmHg
